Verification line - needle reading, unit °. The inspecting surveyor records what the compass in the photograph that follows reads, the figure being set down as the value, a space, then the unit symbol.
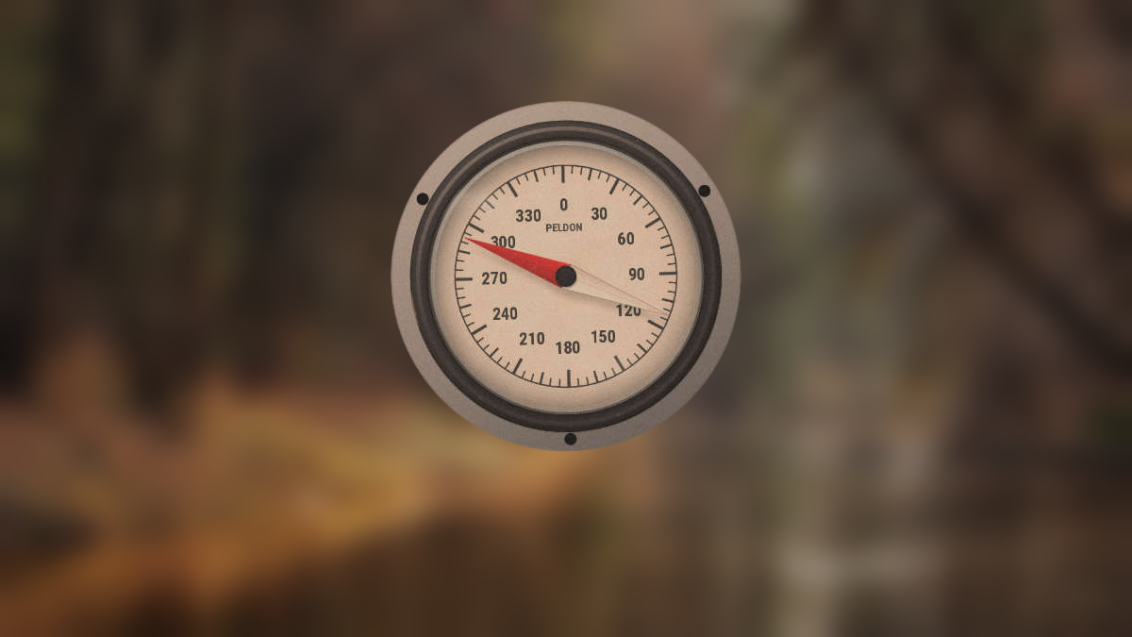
292.5 °
